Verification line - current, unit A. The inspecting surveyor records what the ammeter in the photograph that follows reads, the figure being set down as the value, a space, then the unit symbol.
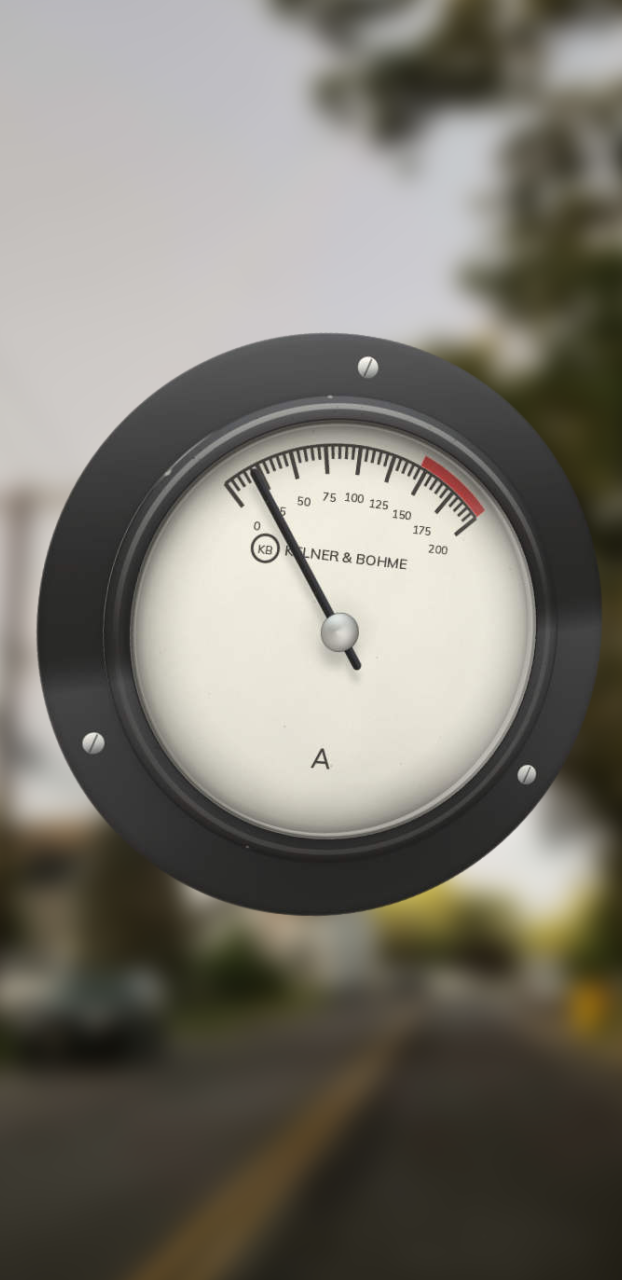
20 A
